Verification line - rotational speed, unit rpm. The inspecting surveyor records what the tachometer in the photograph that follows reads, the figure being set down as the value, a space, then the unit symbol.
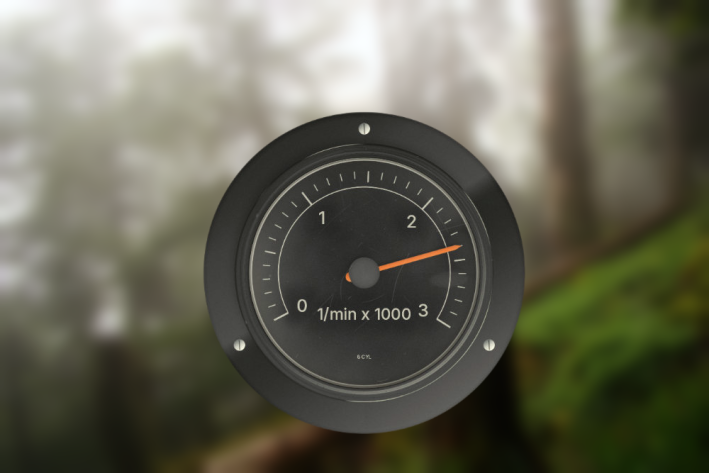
2400 rpm
